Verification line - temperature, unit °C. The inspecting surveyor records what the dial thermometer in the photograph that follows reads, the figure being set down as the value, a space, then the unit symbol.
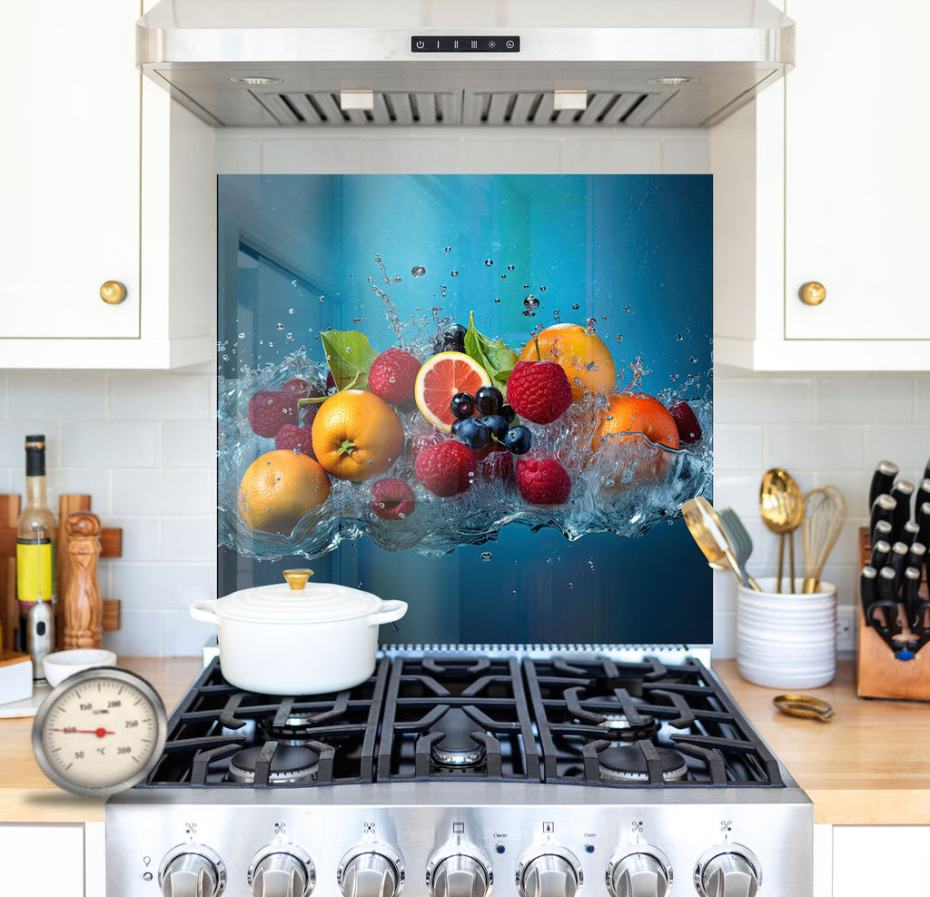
100 °C
